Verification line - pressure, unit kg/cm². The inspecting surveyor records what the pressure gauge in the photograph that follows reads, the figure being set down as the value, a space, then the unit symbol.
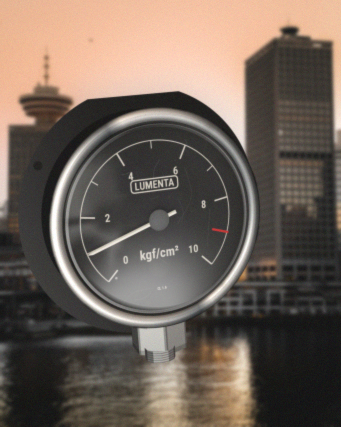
1 kg/cm²
